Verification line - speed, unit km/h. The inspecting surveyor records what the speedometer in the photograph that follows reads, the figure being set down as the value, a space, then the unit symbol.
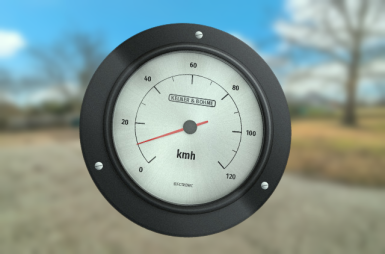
10 km/h
